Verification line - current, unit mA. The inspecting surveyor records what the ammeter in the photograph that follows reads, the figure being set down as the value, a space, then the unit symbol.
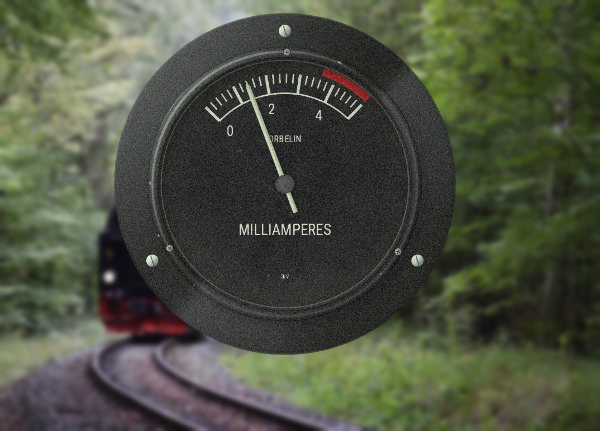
1.4 mA
